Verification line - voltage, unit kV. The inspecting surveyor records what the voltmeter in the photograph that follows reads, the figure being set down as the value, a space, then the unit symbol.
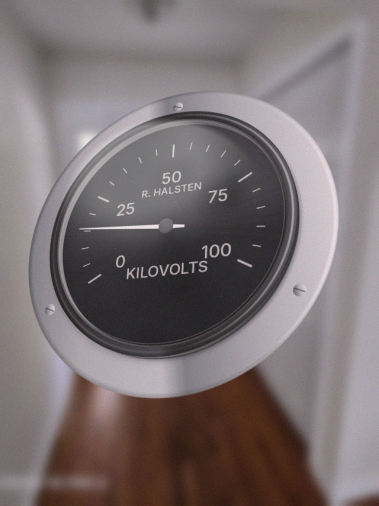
15 kV
